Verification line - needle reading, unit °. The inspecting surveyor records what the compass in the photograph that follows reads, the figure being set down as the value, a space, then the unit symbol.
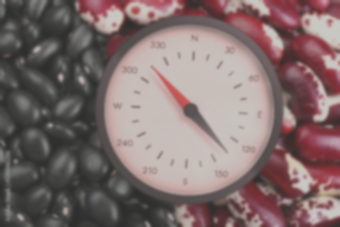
315 °
